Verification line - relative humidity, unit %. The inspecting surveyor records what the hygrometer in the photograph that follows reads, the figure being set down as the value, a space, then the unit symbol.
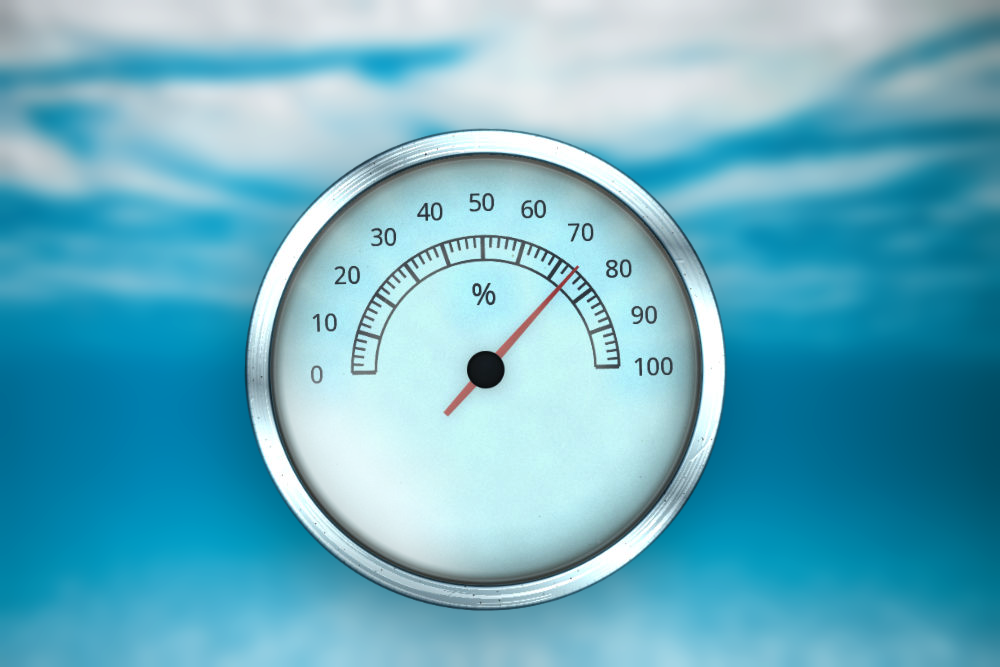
74 %
